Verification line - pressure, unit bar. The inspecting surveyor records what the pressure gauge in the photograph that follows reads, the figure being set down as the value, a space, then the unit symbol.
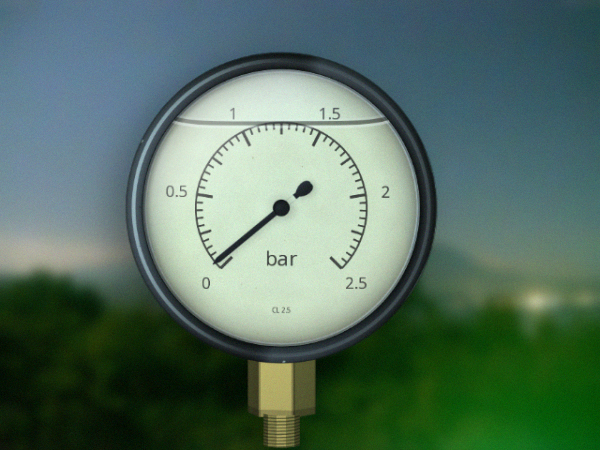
0.05 bar
